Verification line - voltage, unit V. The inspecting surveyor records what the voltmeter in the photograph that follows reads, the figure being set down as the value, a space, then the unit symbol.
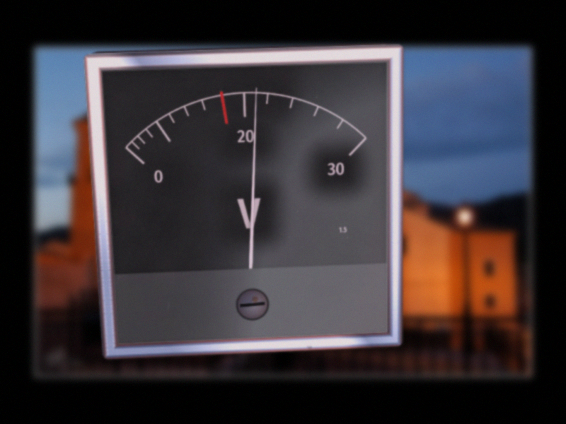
21 V
